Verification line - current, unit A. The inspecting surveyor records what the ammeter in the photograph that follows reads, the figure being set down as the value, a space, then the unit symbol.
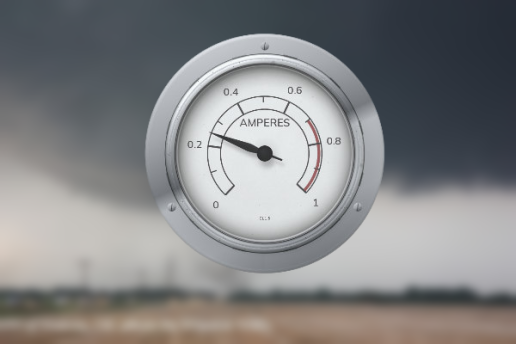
0.25 A
